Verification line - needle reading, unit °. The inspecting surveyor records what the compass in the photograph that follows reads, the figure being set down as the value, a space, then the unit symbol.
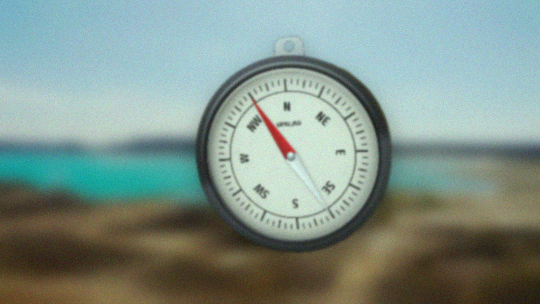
330 °
